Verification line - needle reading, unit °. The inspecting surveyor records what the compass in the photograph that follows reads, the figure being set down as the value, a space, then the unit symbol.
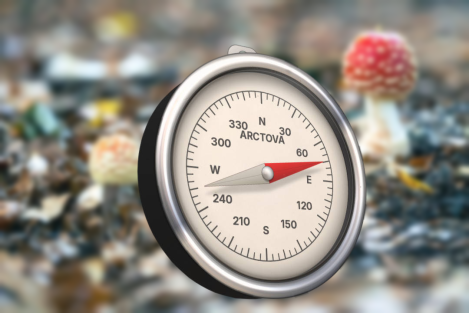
75 °
